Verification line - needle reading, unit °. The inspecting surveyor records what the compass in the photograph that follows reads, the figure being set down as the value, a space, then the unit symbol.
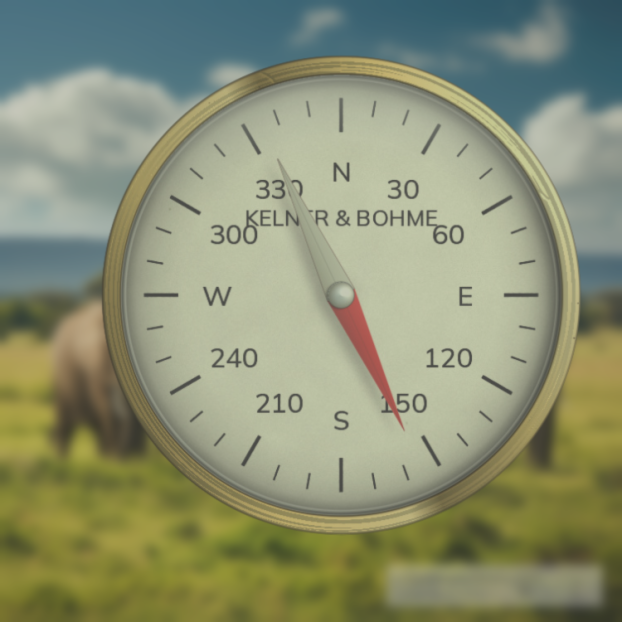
155 °
